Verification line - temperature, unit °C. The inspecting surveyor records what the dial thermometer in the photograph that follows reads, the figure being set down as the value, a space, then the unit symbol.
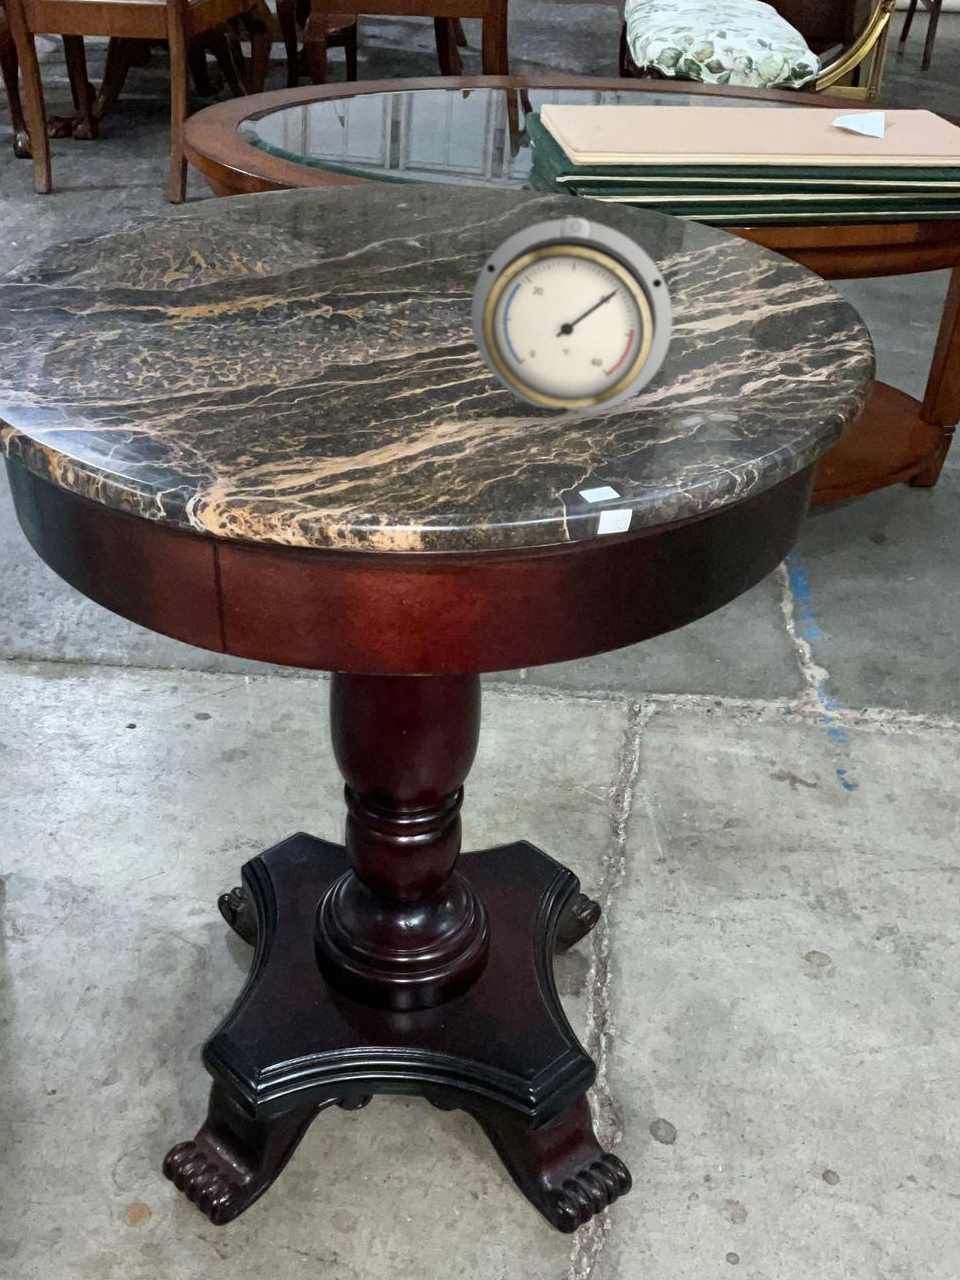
40 °C
